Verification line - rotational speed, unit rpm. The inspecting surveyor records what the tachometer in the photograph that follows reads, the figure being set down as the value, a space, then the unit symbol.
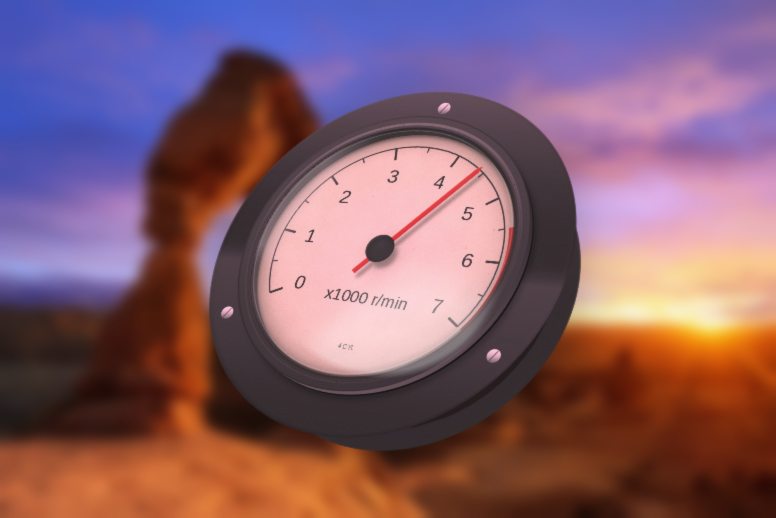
4500 rpm
